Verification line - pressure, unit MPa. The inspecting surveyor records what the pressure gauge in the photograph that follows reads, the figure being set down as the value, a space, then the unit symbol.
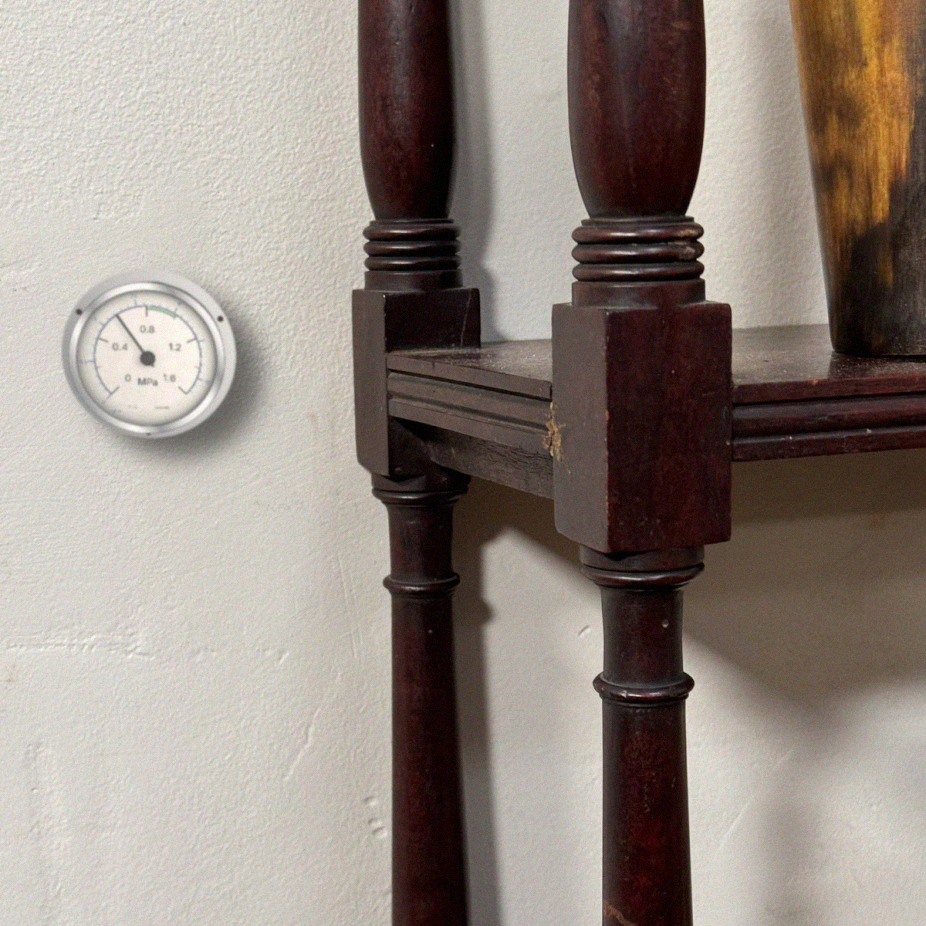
0.6 MPa
